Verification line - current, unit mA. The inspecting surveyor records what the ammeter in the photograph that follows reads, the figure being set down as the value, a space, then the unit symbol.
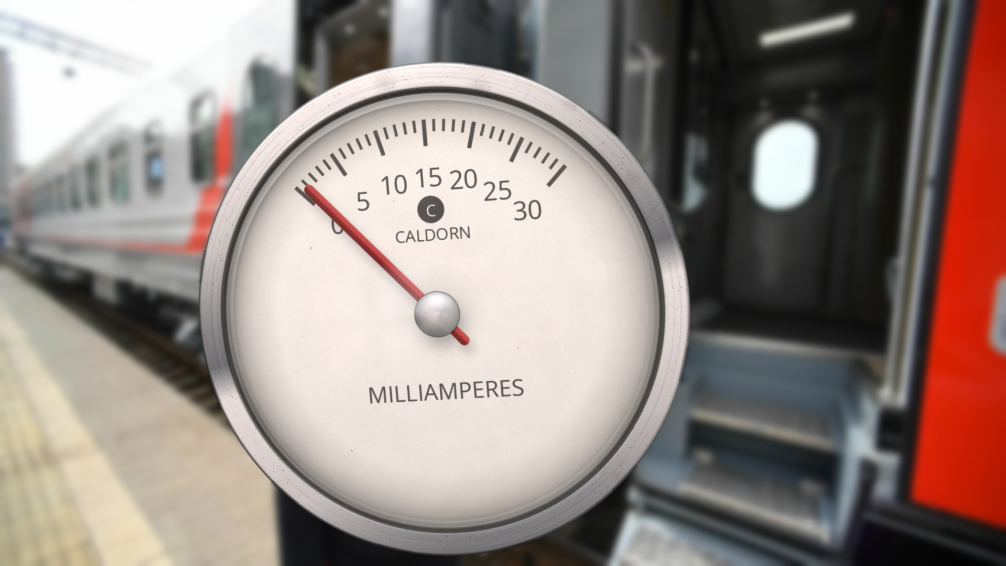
1 mA
